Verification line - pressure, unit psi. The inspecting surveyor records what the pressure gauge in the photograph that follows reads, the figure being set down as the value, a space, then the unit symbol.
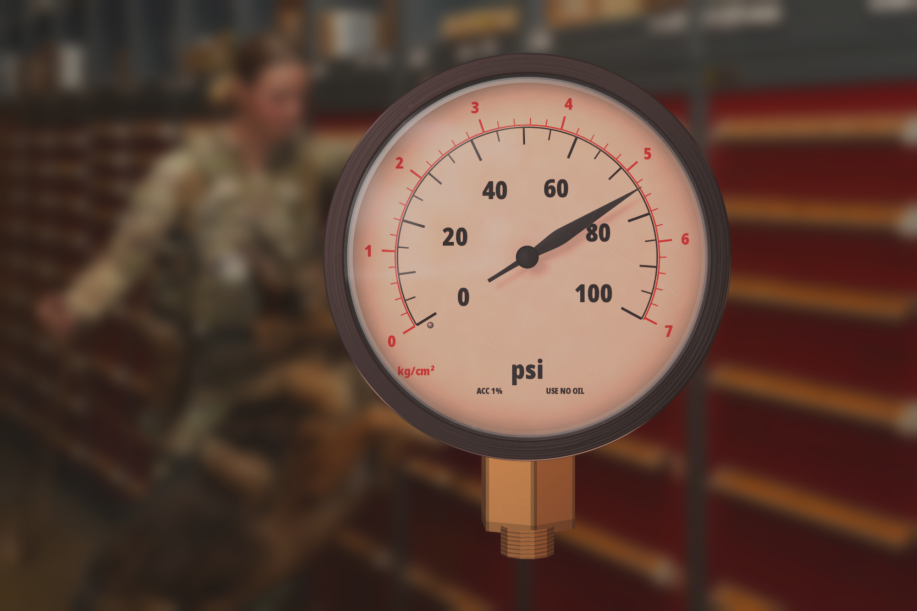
75 psi
